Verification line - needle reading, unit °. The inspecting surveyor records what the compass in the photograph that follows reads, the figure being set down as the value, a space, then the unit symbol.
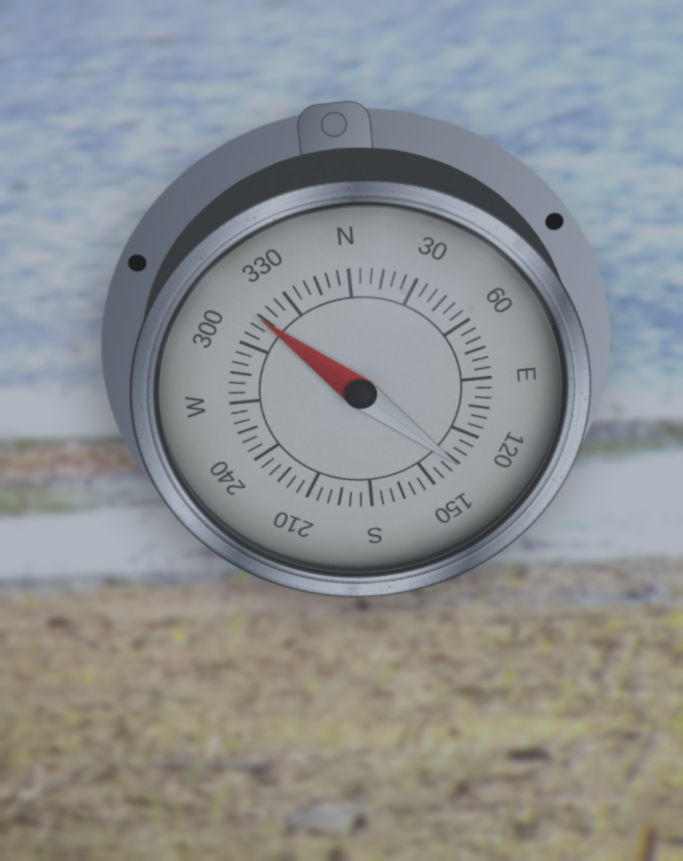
315 °
